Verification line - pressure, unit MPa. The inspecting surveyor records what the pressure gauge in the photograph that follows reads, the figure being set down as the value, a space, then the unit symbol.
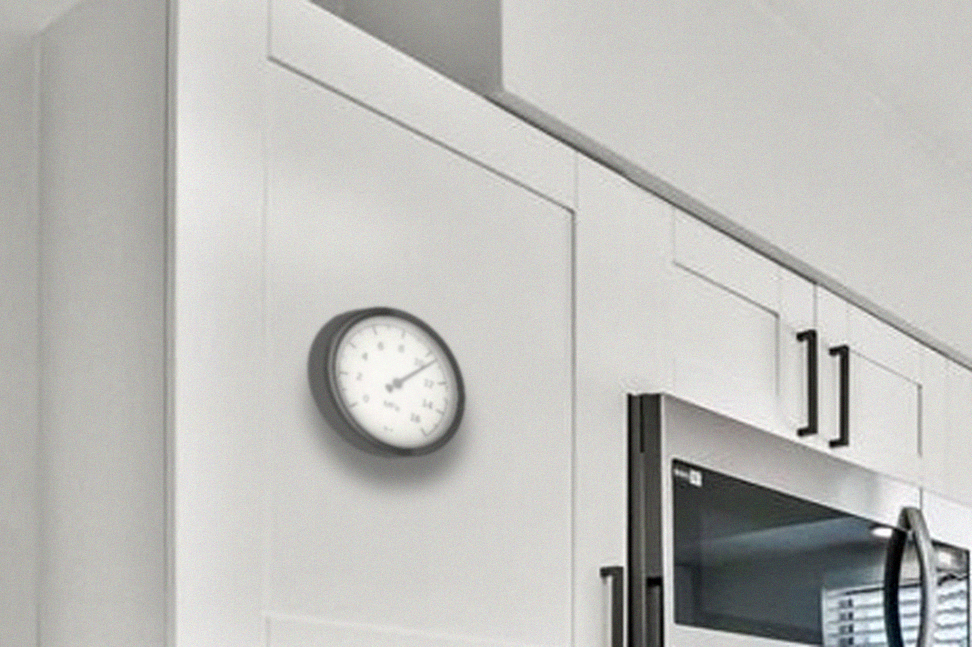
10.5 MPa
